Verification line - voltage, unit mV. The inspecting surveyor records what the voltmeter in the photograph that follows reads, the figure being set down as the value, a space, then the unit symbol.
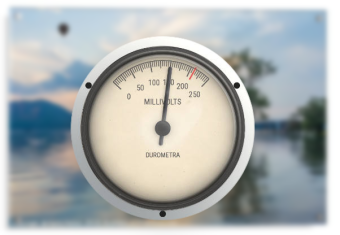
150 mV
